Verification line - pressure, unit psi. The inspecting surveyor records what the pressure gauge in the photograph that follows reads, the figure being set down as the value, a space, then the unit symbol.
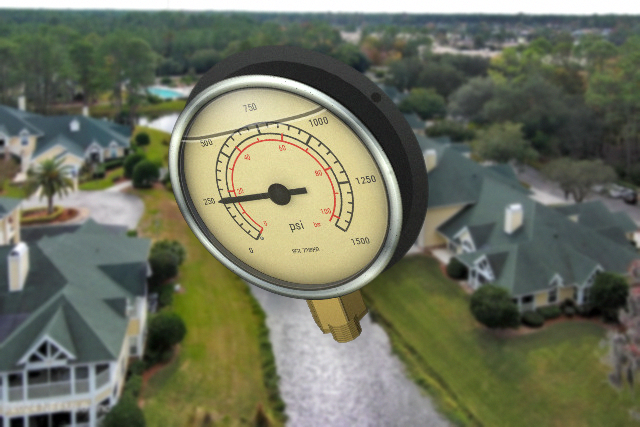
250 psi
